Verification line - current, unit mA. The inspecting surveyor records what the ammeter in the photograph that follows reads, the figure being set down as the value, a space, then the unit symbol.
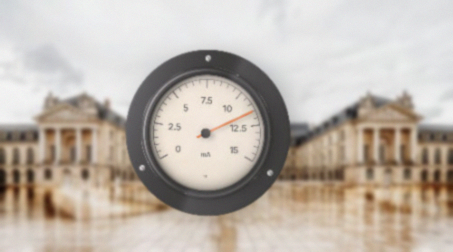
11.5 mA
